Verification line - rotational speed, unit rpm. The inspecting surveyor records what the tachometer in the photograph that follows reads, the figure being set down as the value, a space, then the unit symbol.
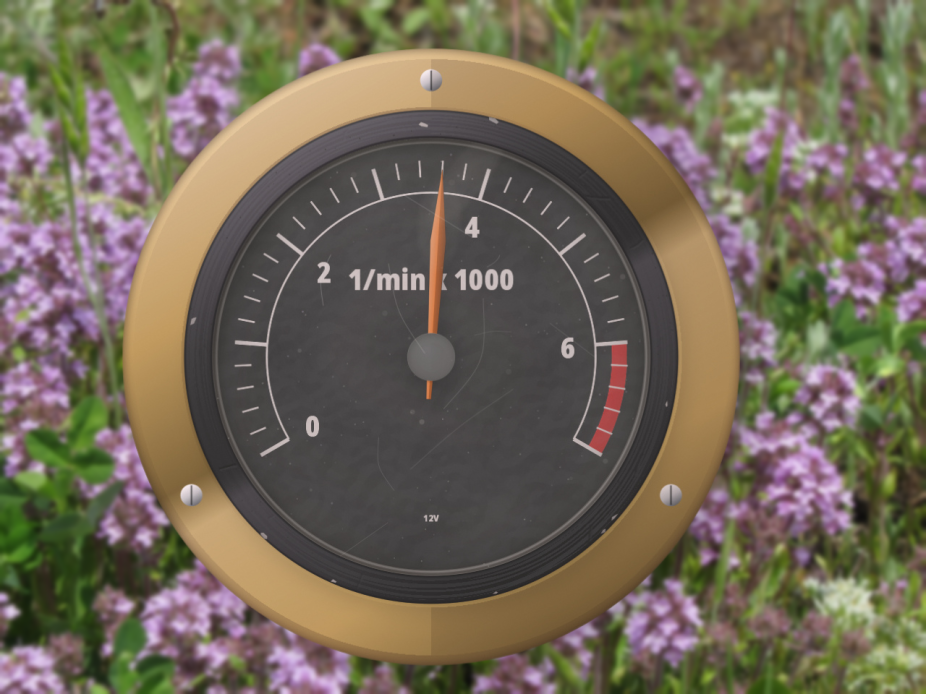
3600 rpm
